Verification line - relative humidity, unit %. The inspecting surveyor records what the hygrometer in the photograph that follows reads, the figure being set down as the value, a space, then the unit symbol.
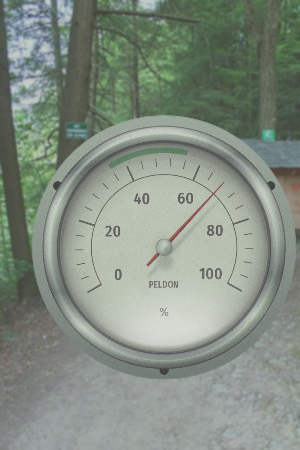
68 %
